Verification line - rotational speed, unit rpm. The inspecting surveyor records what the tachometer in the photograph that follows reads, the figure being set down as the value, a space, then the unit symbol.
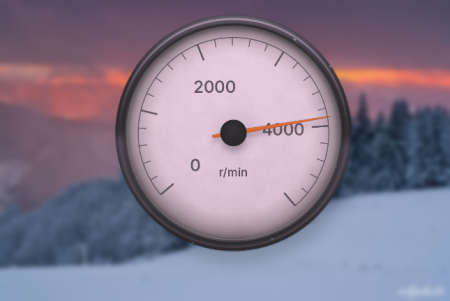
3900 rpm
